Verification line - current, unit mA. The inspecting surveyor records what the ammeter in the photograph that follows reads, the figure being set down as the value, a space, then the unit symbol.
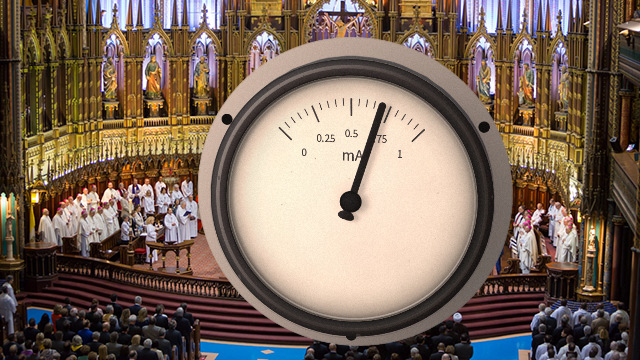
0.7 mA
